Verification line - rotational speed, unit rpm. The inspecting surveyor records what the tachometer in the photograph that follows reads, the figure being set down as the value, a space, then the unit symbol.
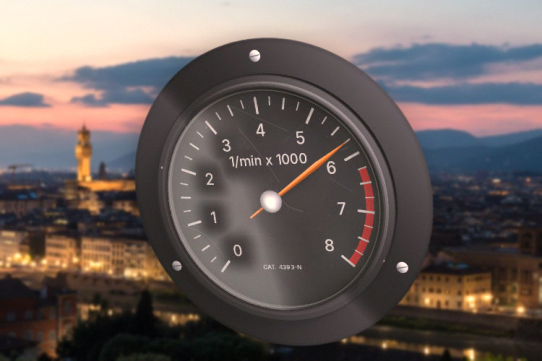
5750 rpm
